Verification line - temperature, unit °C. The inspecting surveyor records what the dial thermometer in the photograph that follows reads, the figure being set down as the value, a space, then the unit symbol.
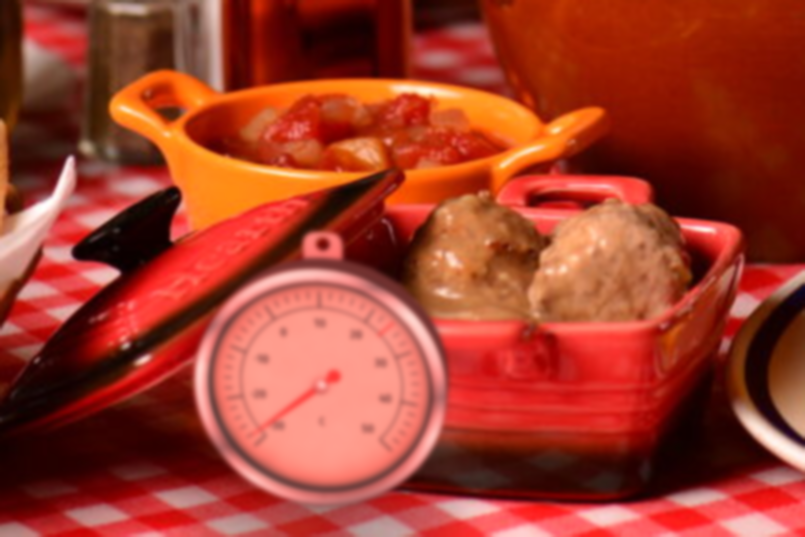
-28 °C
